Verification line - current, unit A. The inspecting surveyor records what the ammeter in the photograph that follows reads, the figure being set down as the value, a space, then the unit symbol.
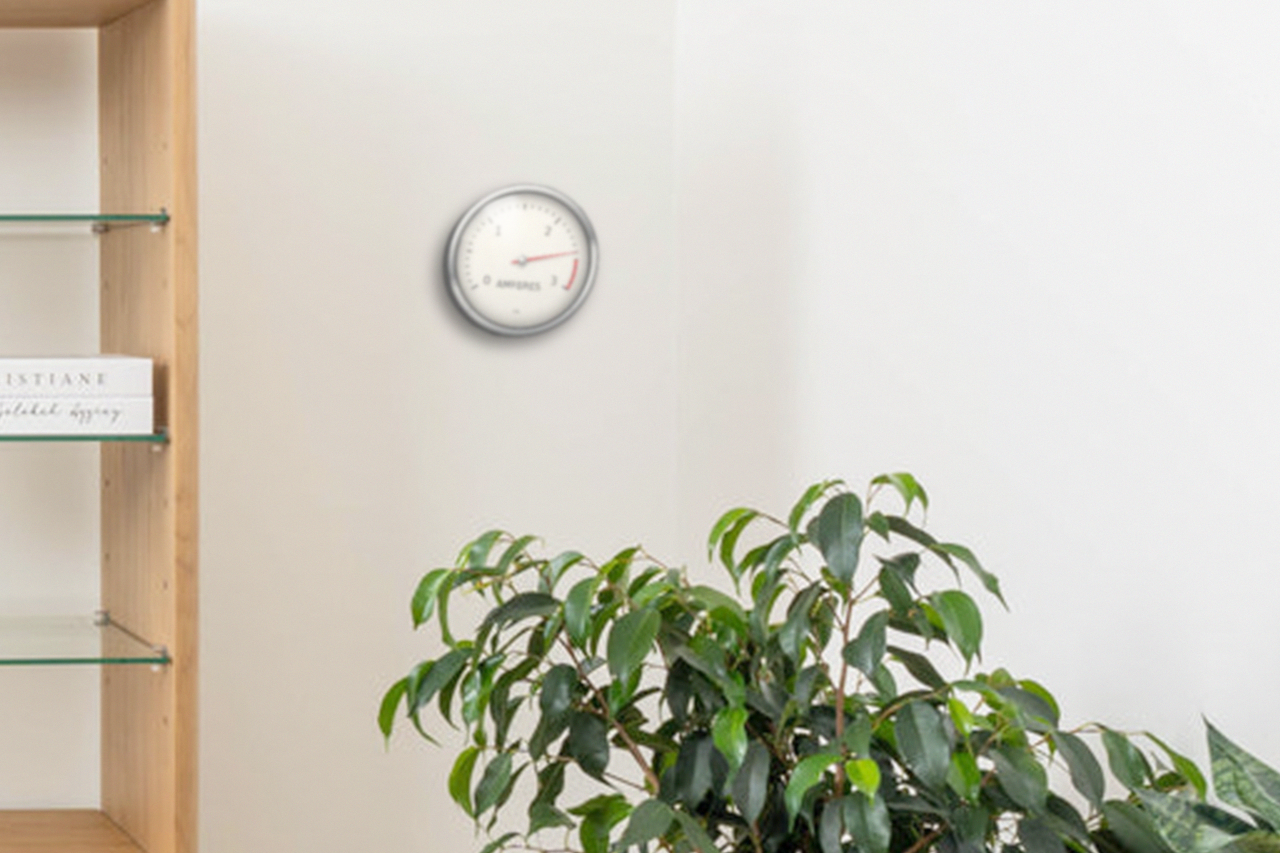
2.5 A
